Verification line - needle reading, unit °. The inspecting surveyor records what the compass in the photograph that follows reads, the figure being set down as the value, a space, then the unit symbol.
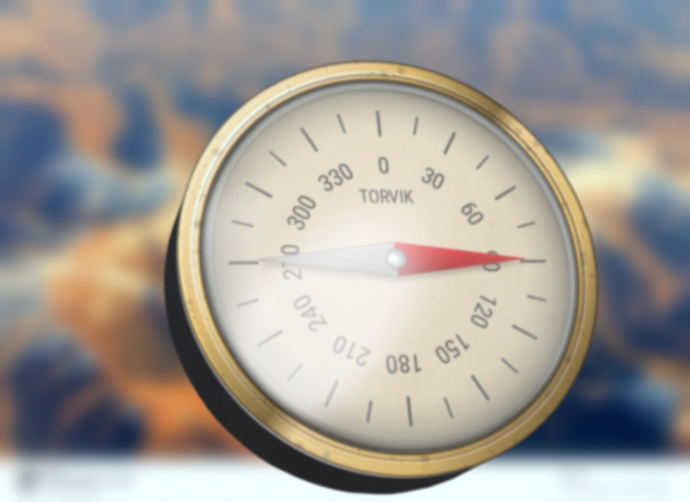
90 °
